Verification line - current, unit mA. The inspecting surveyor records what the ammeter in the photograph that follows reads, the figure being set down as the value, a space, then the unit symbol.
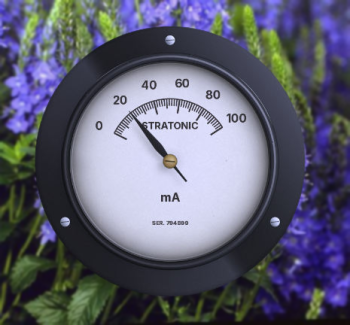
20 mA
